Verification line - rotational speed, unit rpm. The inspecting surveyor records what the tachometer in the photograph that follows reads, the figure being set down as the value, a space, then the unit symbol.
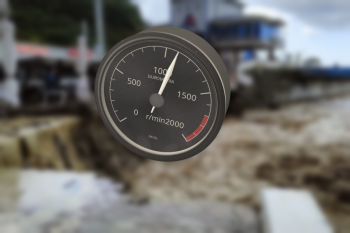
1100 rpm
